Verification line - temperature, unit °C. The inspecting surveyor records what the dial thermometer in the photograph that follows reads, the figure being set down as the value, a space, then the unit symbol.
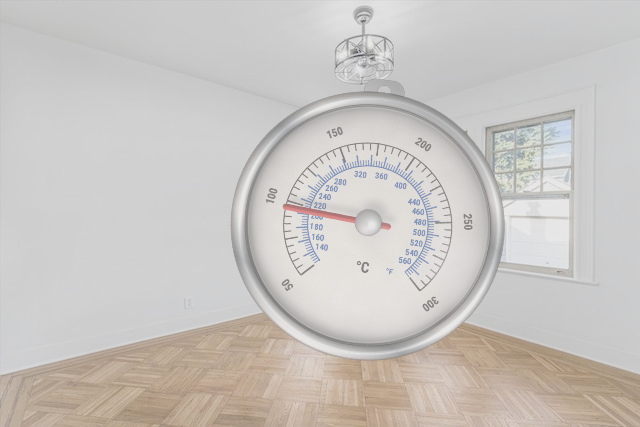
95 °C
